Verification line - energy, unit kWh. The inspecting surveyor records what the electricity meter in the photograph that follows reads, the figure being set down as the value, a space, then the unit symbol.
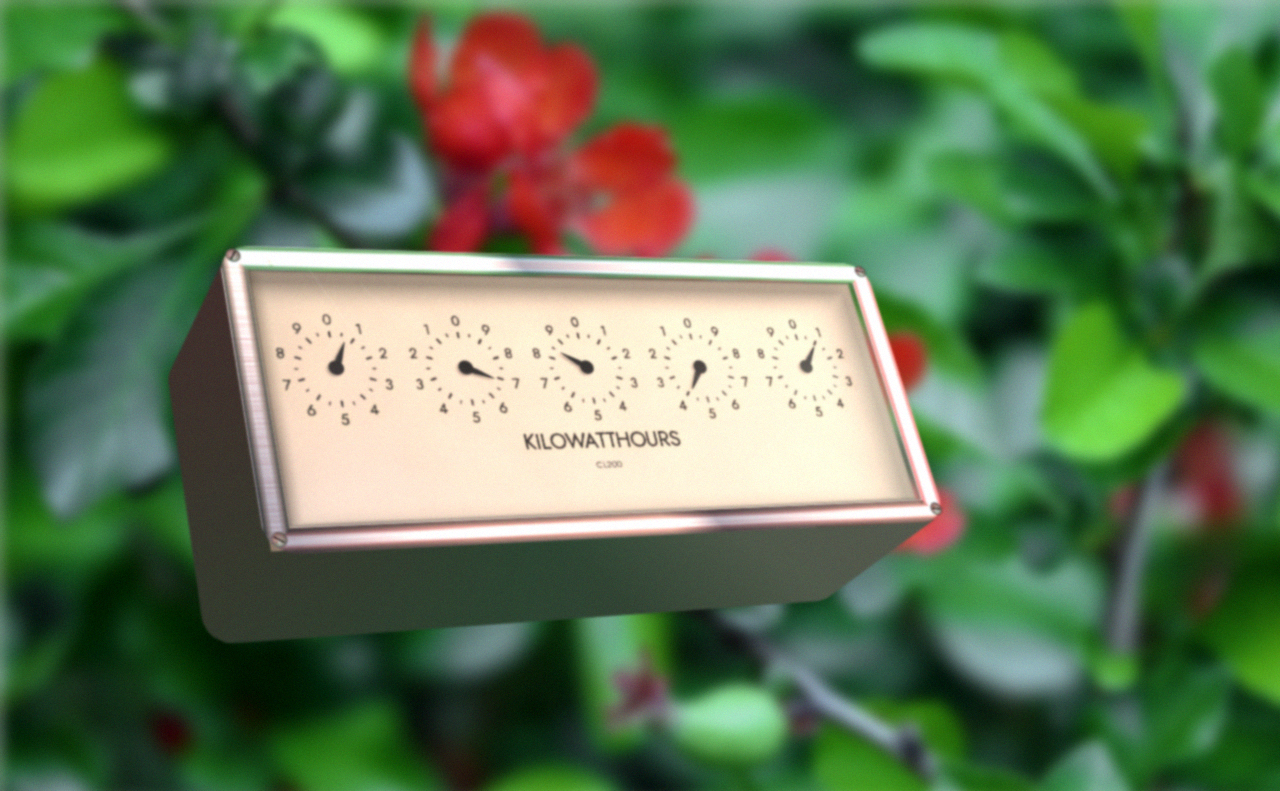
6841 kWh
